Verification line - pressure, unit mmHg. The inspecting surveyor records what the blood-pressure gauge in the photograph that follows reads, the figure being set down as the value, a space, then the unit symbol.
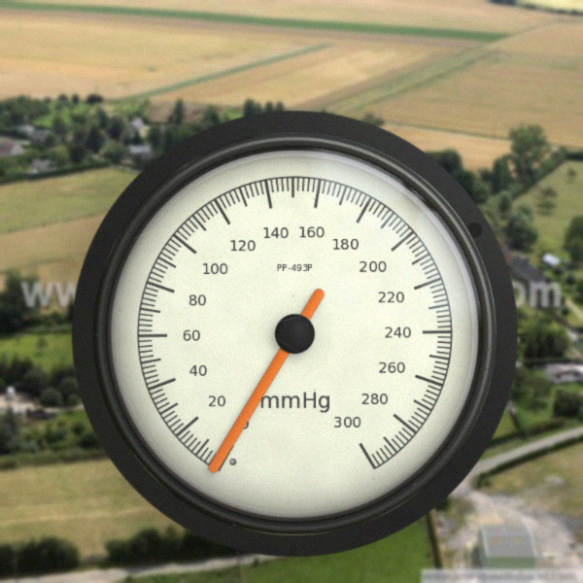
2 mmHg
